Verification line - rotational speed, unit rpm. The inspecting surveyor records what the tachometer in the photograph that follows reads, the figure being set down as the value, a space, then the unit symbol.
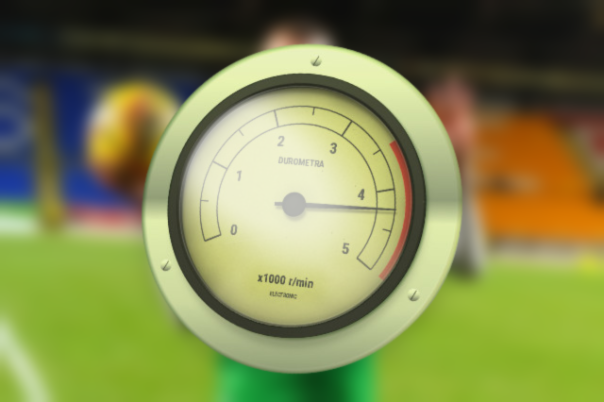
4250 rpm
